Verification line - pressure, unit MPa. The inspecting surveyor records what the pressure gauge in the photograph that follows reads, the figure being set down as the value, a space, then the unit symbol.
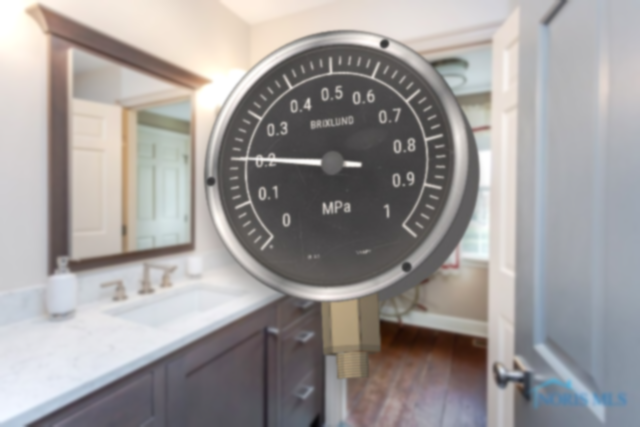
0.2 MPa
